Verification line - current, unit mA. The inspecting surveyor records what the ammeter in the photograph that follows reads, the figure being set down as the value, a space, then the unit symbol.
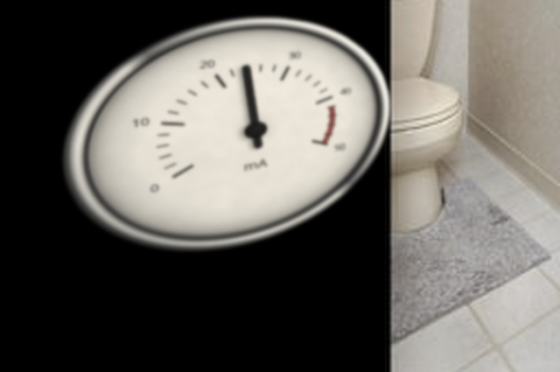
24 mA
